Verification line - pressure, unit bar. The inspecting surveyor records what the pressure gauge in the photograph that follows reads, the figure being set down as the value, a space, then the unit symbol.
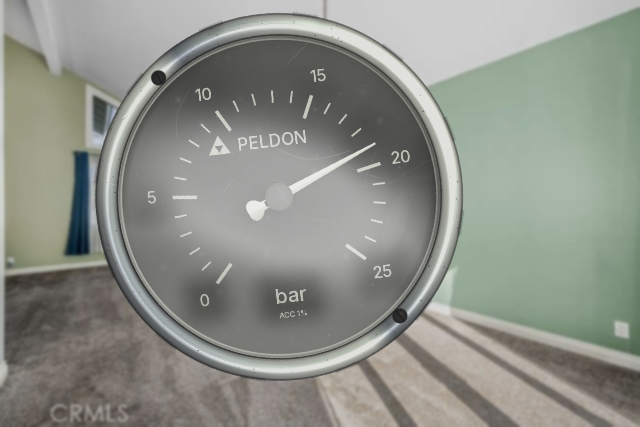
19 bar
